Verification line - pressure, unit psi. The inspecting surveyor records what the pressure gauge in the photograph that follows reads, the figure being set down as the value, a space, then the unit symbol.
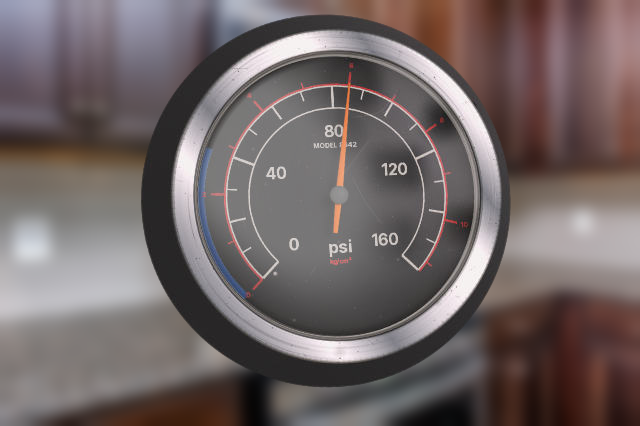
85 psi
